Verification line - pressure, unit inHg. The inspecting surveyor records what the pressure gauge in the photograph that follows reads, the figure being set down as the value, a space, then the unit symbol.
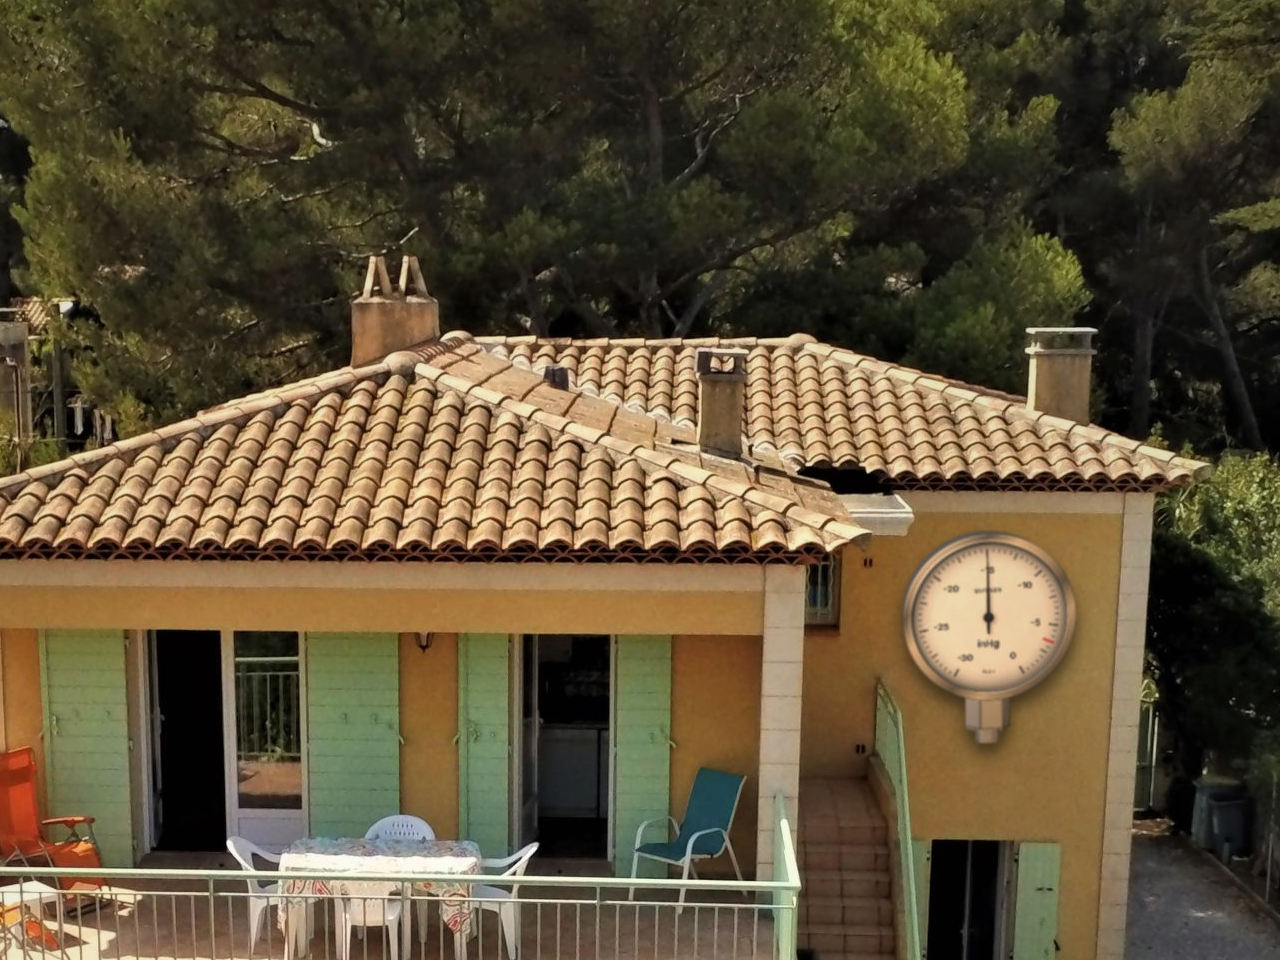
-15 inHg
